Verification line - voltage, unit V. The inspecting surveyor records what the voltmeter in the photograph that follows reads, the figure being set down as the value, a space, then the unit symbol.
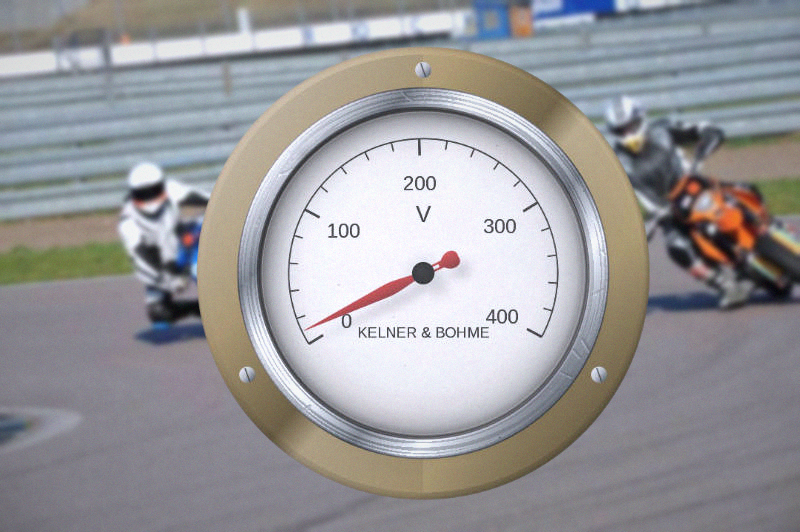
10 V
